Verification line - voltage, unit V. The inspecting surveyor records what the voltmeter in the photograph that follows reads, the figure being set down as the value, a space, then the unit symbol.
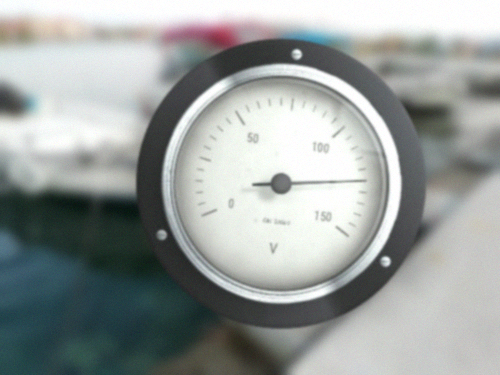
125 V
